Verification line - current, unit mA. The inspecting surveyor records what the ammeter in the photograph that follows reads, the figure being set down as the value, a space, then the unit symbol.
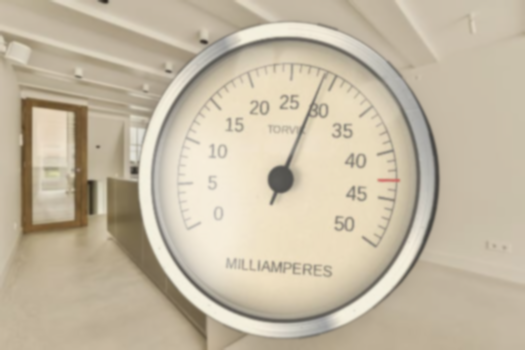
29 mA
